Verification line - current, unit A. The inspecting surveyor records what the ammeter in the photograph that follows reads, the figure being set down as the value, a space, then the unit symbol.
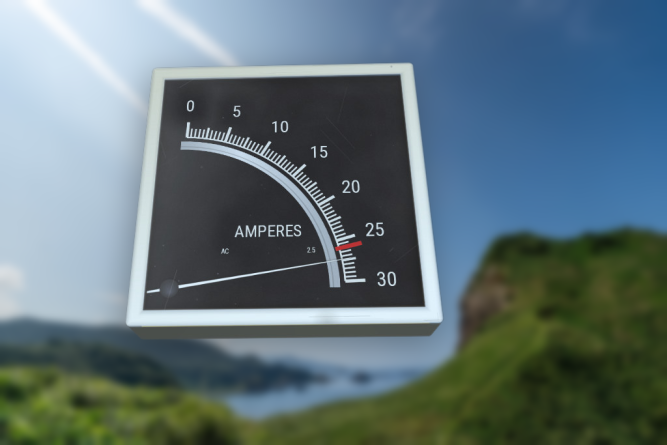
27.5 A
